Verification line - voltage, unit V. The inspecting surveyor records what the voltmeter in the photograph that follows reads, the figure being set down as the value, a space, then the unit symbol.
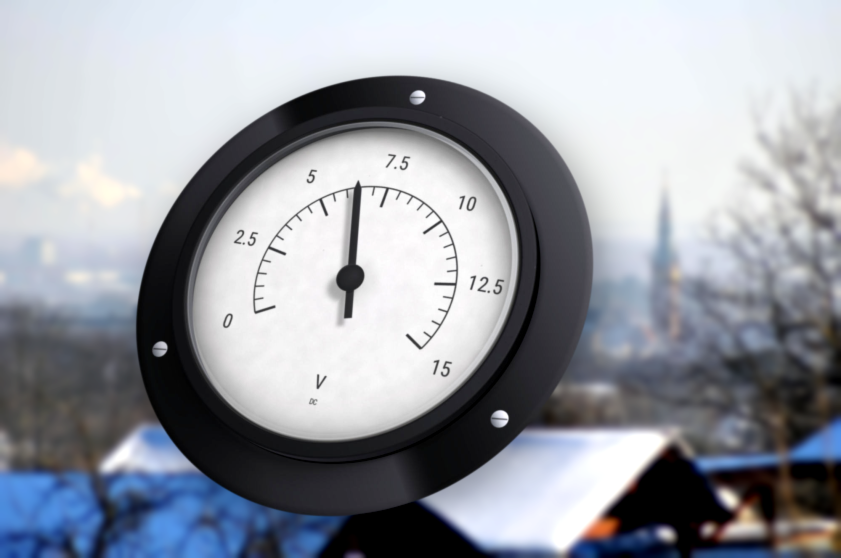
6.5 V
